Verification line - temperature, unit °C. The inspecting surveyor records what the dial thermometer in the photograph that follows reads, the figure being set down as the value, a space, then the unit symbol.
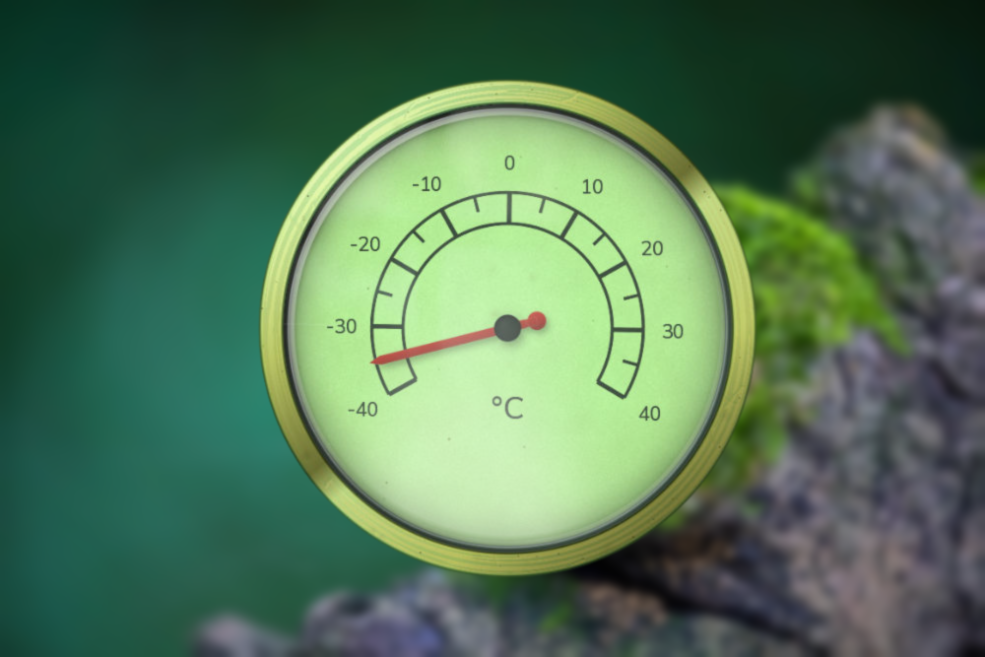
-35 °C
